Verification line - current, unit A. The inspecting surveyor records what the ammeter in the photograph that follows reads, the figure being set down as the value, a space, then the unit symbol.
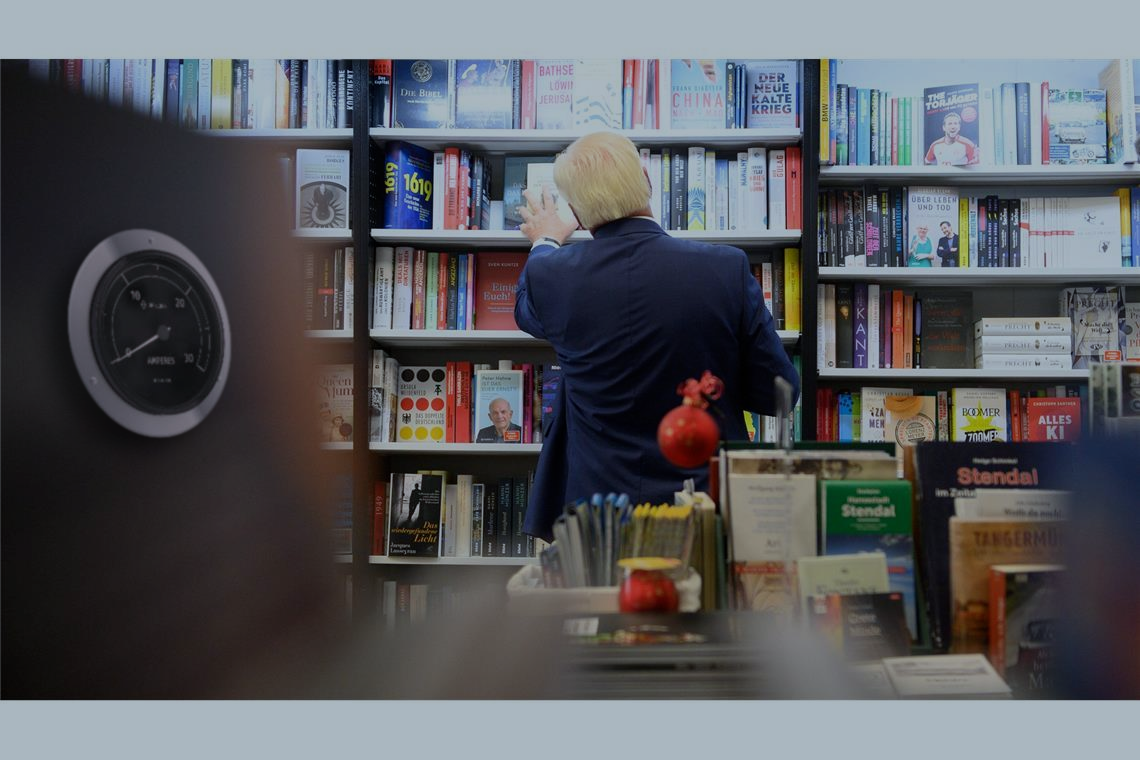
0 A
